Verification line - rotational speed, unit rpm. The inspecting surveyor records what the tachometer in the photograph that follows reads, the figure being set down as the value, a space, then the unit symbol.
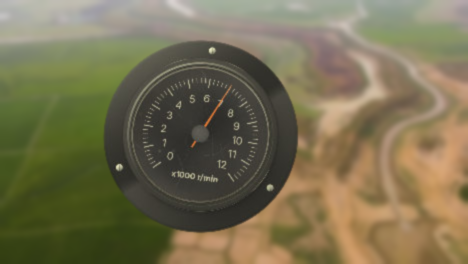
7000 rpm
